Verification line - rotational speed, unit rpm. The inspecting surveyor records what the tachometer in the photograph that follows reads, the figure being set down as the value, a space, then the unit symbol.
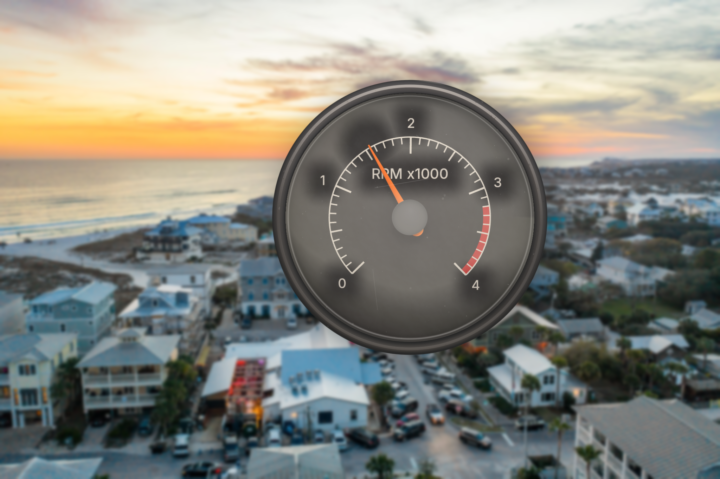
1550 rpm
